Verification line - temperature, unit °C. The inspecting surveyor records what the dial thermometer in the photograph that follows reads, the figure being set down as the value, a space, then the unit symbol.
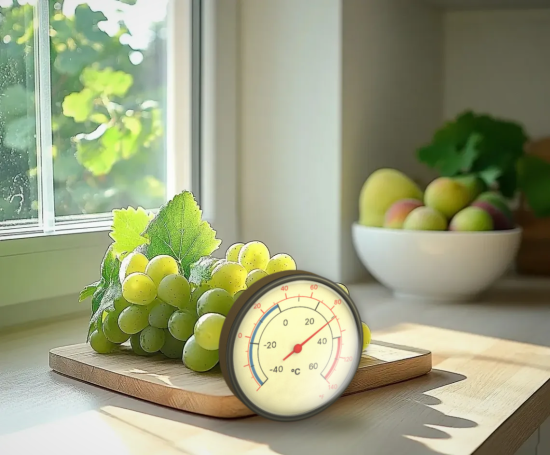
30 °C
